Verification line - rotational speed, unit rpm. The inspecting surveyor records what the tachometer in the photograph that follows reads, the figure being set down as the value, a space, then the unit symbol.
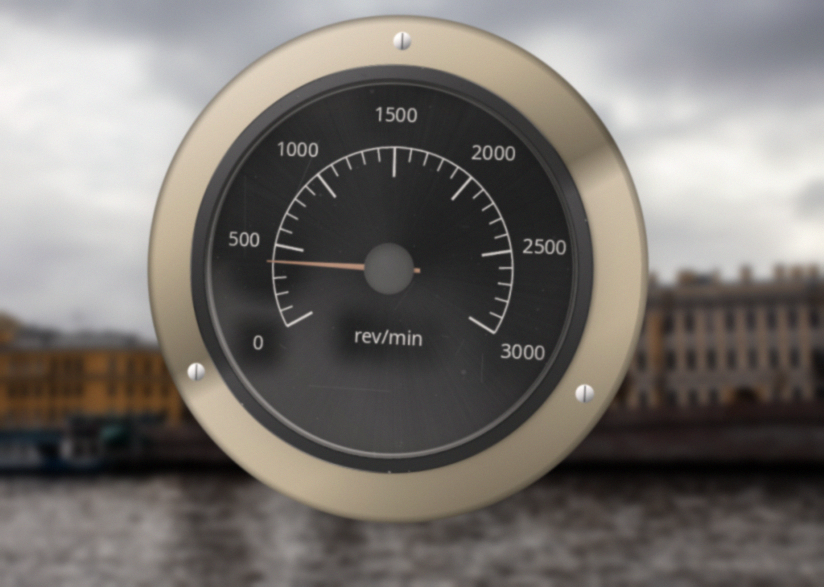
400 rpm
